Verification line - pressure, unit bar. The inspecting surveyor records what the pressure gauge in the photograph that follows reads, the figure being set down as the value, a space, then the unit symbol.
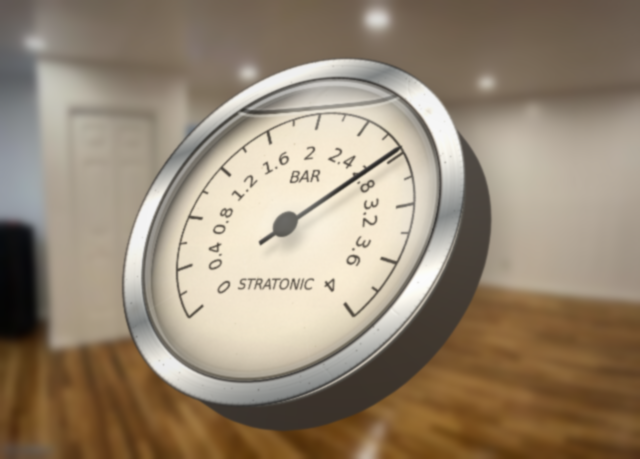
2.8 bar
